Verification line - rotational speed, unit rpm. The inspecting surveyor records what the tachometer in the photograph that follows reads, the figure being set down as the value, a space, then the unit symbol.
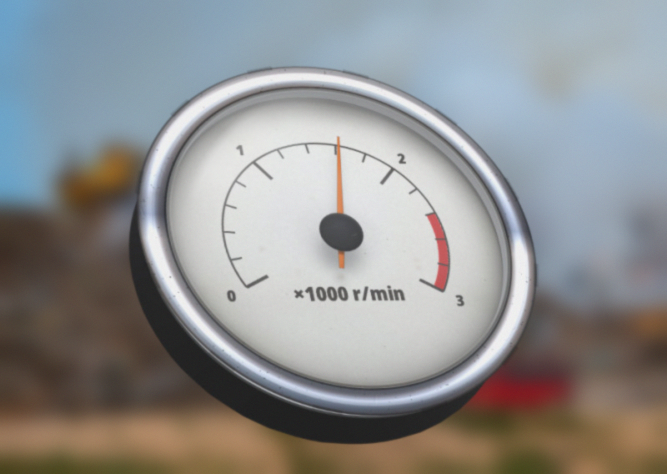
1600 rpm
